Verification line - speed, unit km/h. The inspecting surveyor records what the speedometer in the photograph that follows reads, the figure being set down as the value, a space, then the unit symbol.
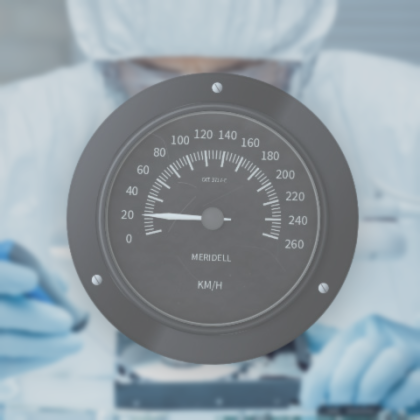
20 km/h
